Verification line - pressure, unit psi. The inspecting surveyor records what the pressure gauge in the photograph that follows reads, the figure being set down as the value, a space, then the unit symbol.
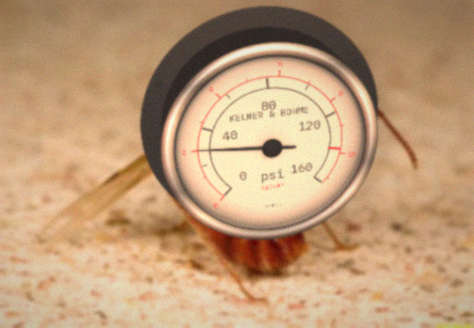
30 psi
